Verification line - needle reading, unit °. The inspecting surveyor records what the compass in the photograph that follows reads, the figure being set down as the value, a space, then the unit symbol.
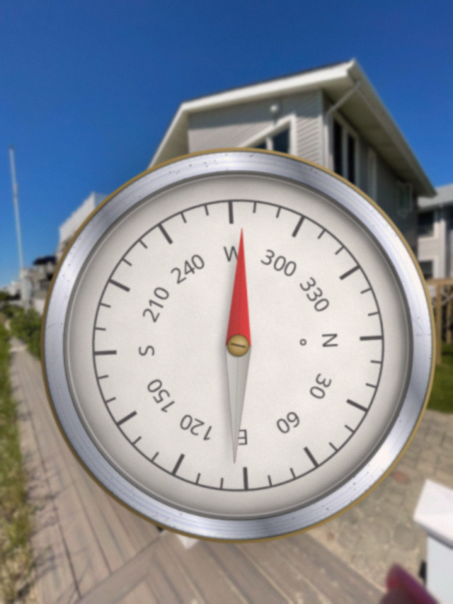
275 °
